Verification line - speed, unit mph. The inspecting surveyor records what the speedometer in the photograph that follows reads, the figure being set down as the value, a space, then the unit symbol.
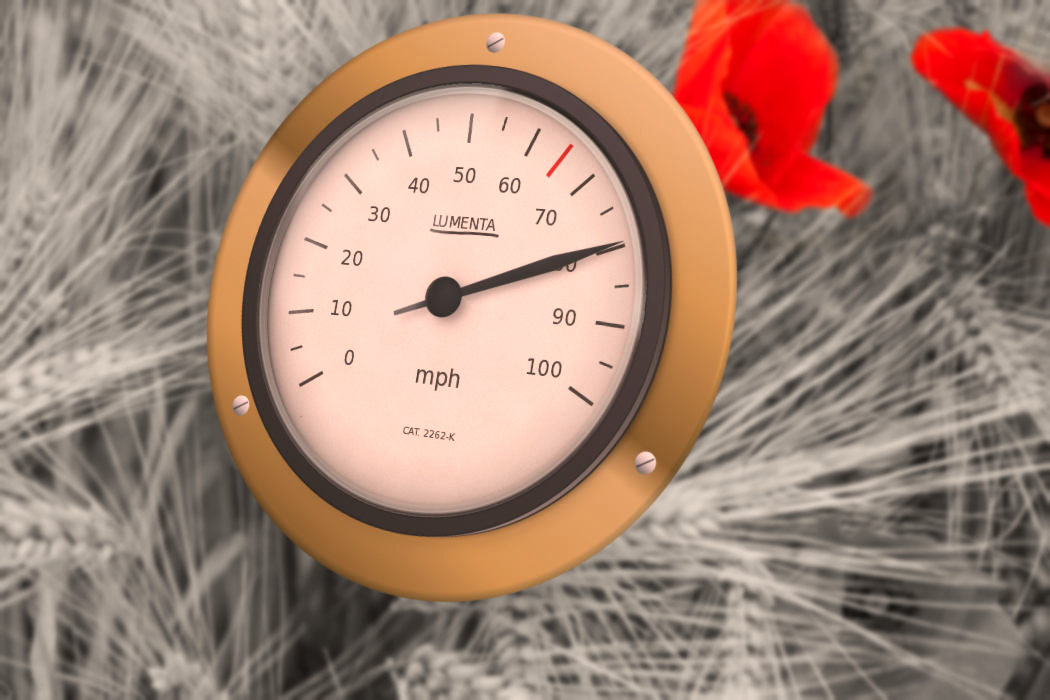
80 mph
